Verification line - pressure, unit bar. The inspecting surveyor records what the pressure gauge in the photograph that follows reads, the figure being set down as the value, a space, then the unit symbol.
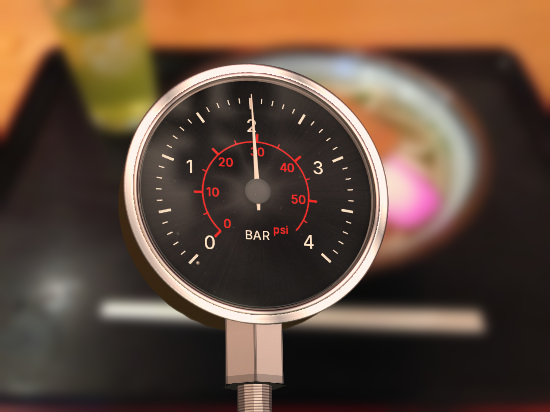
2 bar
